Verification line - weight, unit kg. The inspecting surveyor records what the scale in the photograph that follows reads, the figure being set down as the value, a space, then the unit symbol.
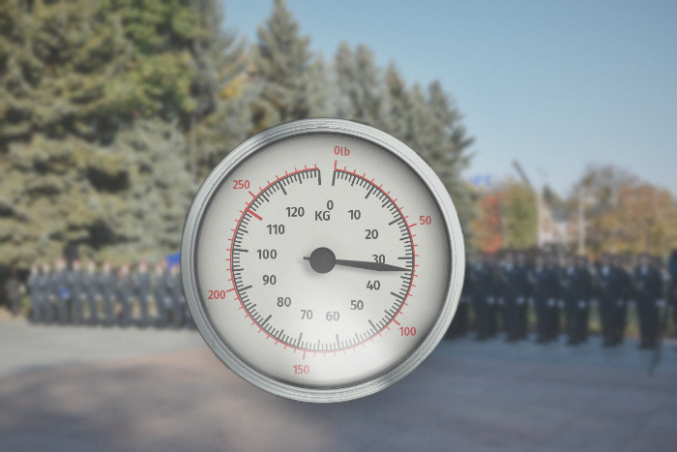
33 kg
